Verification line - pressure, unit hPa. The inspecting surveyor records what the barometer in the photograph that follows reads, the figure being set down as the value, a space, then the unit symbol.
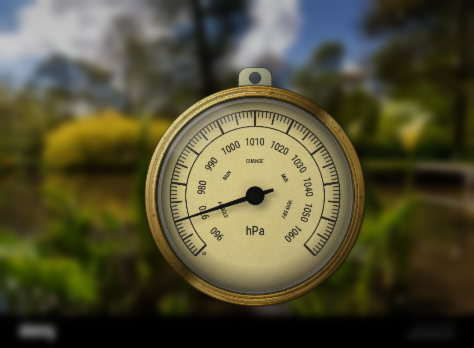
970 hPa
